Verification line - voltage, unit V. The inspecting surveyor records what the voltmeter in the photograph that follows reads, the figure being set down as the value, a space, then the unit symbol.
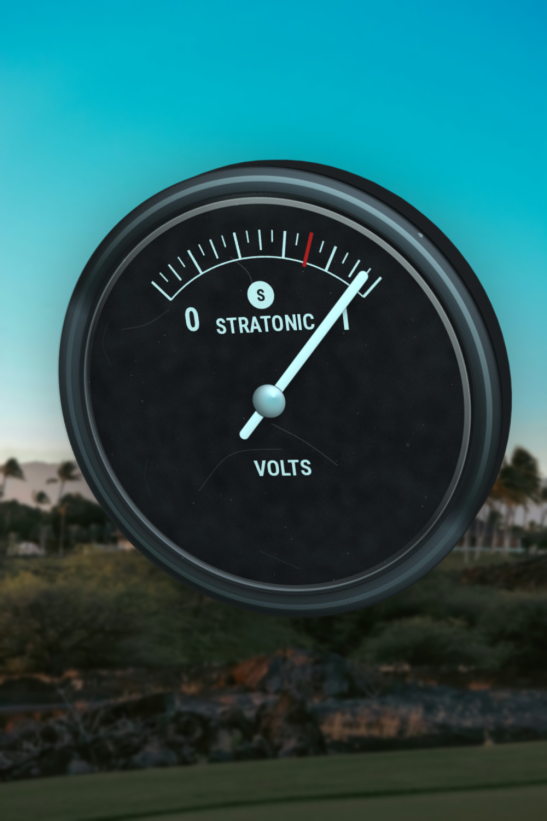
0.95 V
